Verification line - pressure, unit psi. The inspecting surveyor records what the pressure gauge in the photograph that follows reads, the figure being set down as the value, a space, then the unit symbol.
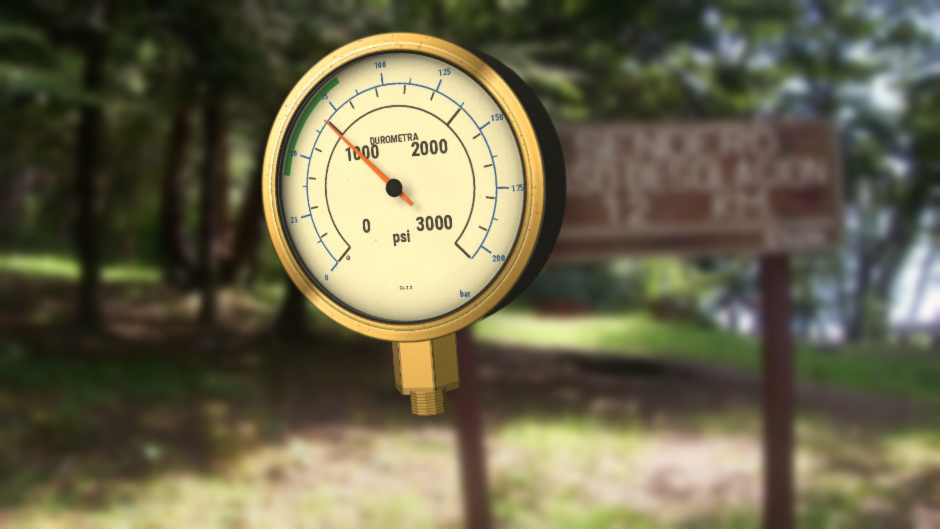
1000 psi
